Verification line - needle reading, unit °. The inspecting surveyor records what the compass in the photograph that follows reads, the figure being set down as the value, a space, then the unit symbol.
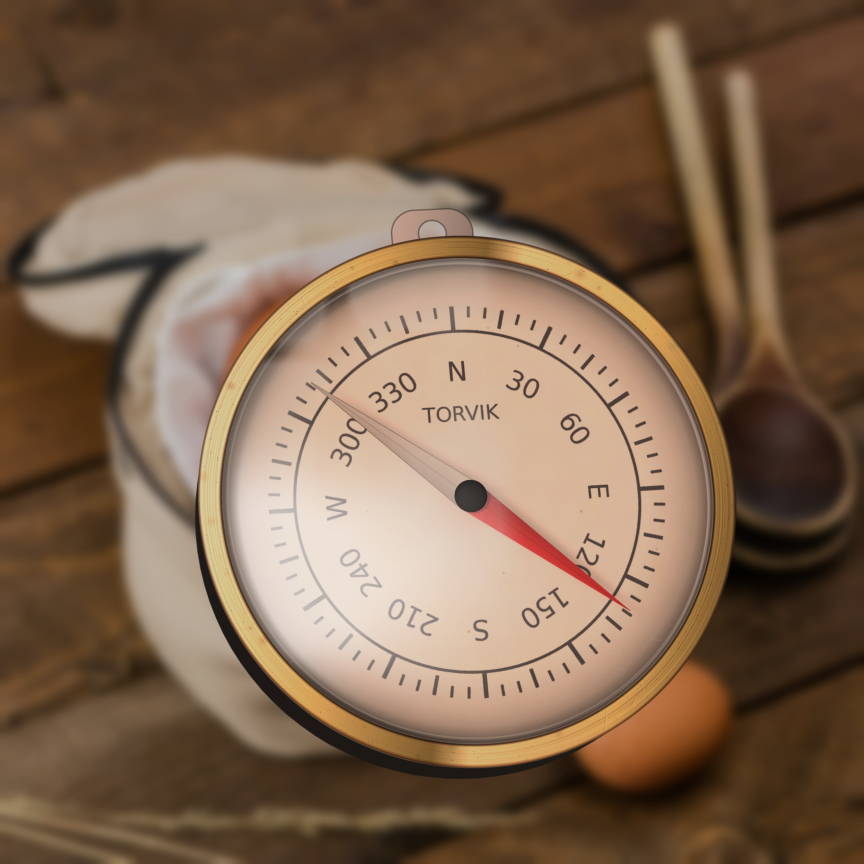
130 °
